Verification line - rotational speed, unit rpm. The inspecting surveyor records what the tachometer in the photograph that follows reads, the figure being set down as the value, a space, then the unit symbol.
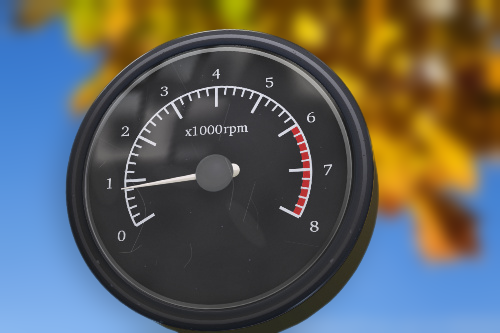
800 rpm
